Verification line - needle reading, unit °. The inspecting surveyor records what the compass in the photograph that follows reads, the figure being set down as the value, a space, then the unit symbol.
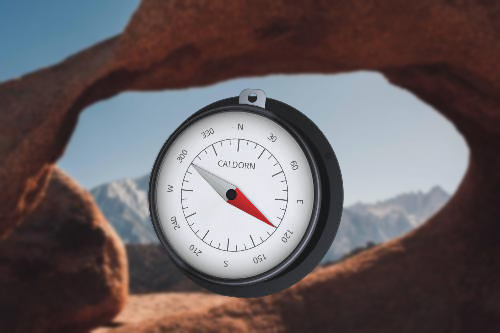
120 °
